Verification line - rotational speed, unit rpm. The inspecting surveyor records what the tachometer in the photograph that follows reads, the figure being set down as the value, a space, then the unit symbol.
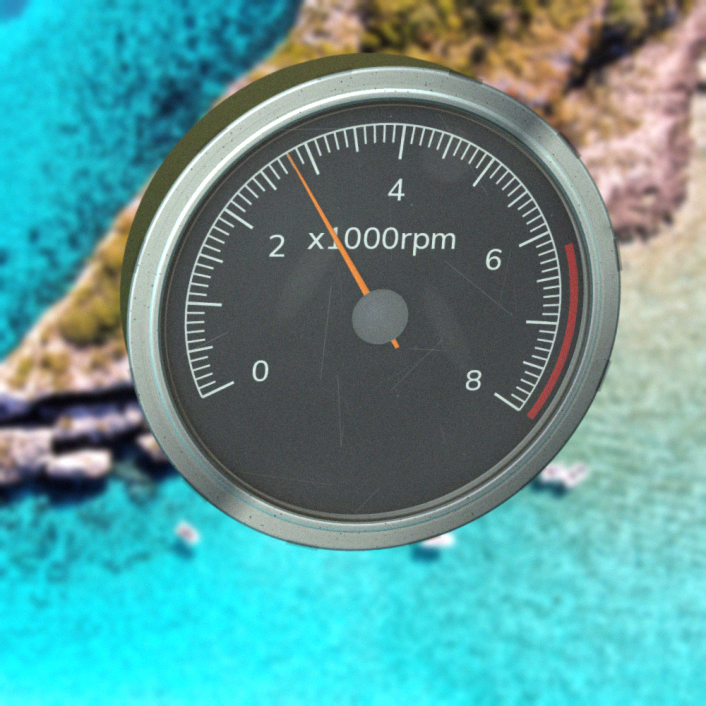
2800 rpm
